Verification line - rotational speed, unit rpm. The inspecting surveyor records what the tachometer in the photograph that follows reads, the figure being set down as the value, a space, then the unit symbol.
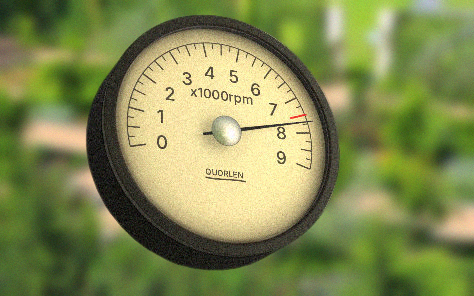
7750 rpm
